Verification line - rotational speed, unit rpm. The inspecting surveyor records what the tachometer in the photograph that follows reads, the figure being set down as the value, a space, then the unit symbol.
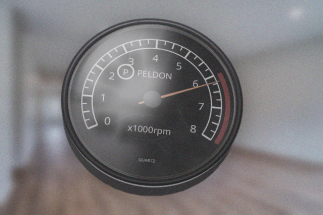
6250 rpm
